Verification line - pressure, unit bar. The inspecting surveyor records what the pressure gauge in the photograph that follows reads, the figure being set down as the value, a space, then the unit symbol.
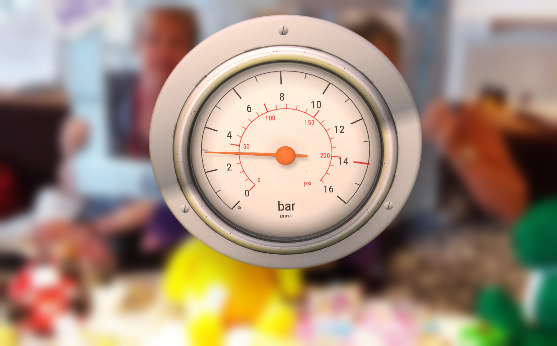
3 bar
